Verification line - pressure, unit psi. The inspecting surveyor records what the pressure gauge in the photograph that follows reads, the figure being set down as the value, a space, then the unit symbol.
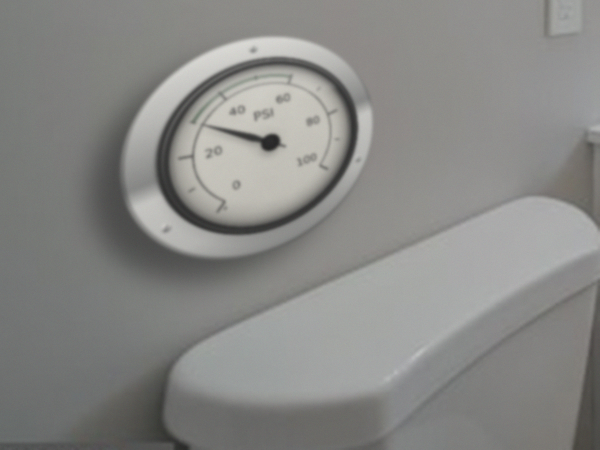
30 psi
